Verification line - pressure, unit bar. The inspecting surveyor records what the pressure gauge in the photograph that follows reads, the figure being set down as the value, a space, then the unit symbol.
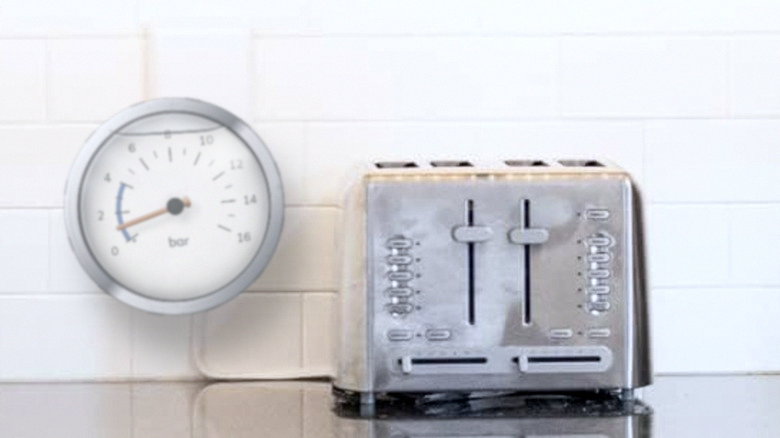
1 bar
